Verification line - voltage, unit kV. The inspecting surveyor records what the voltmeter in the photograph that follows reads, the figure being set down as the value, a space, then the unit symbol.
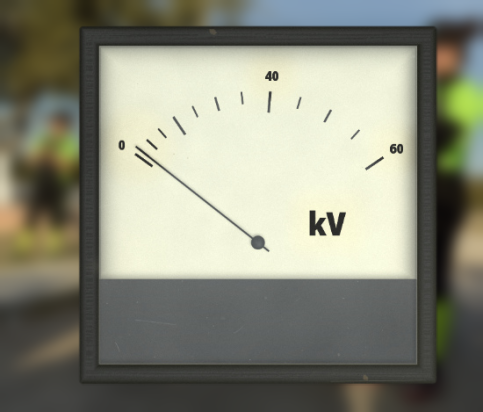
5 kV
